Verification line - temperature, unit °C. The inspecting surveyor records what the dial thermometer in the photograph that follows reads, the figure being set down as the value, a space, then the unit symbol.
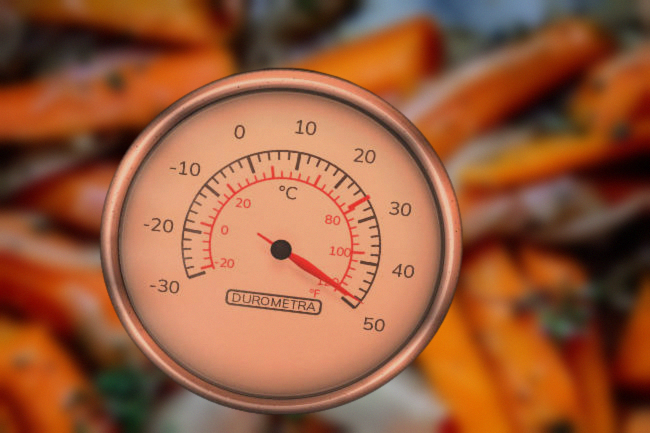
48 °C
